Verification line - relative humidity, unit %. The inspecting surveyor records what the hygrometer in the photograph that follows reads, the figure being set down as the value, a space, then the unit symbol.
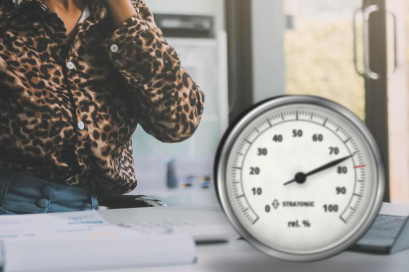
75 %
